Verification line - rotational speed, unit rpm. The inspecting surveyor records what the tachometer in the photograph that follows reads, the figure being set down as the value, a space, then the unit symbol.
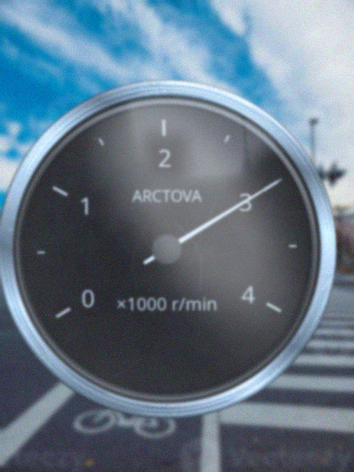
3000 rpm
